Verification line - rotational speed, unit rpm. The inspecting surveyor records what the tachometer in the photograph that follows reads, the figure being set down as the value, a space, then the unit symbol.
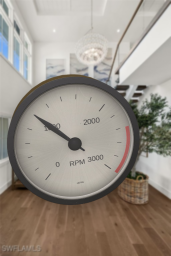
1000 rpm
